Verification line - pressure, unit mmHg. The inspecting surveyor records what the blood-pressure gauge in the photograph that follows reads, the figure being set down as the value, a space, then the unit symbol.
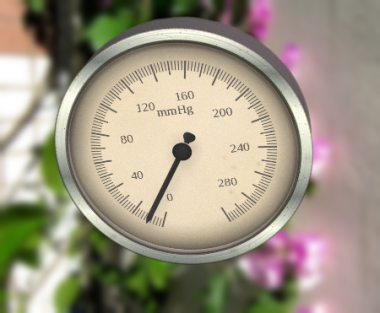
10 mmHg
